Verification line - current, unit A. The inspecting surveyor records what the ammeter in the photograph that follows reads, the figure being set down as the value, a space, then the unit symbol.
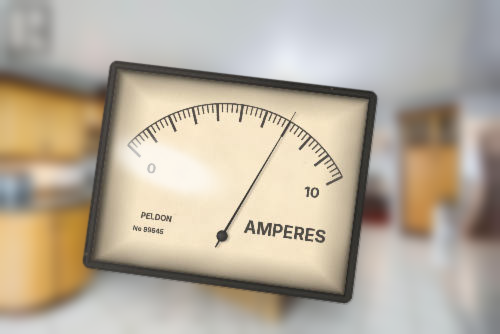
7 A
